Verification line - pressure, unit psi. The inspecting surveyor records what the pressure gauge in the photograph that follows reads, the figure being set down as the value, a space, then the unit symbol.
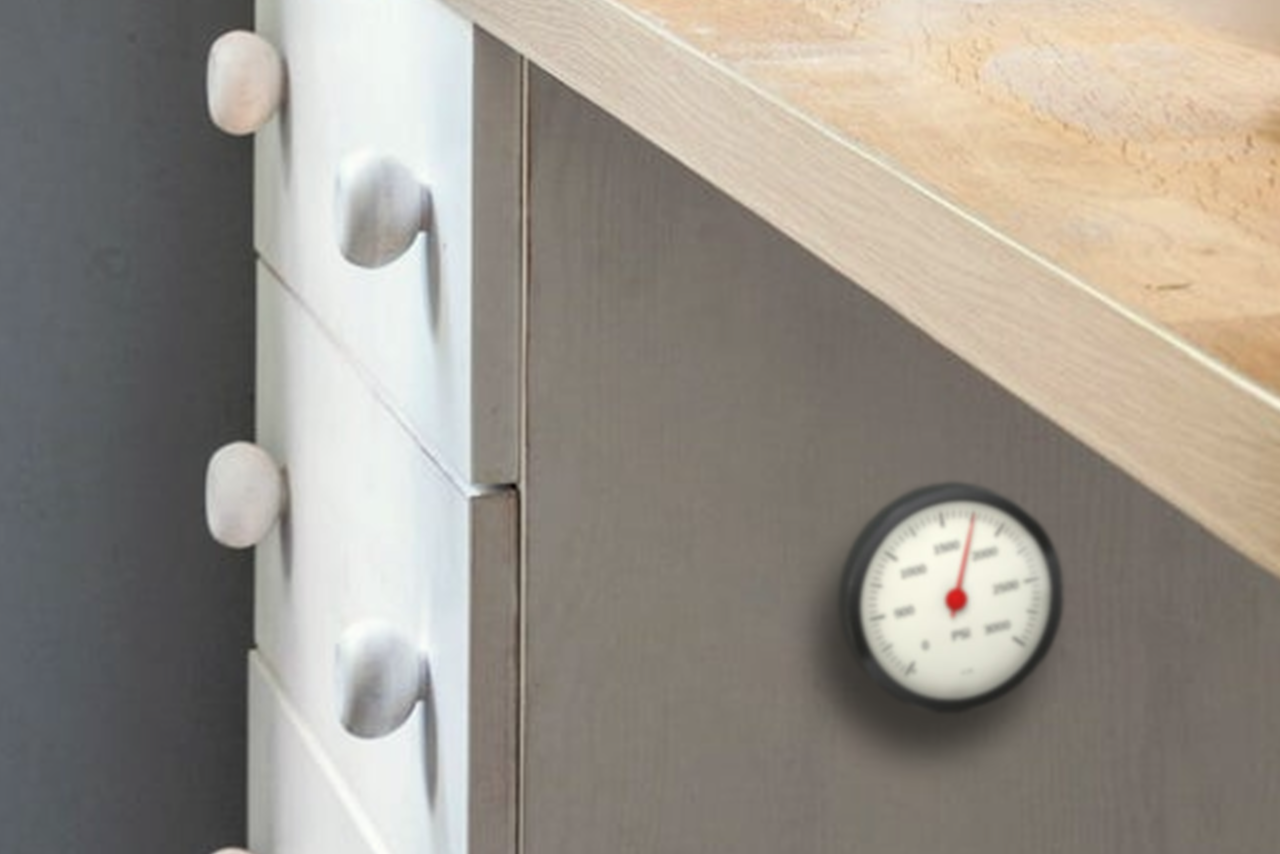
1750 psi
